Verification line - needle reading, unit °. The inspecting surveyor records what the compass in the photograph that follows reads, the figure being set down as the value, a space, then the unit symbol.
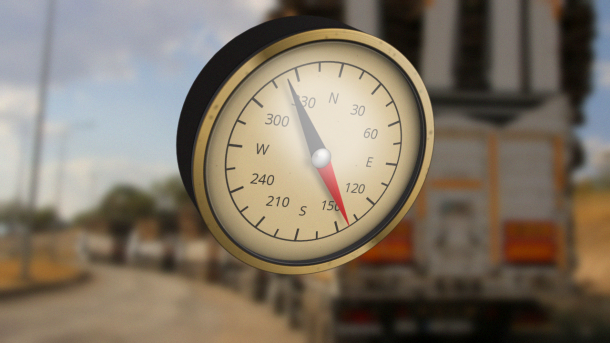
142.5 °
